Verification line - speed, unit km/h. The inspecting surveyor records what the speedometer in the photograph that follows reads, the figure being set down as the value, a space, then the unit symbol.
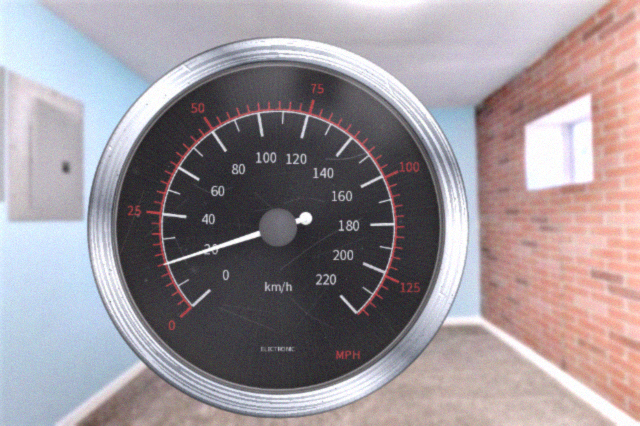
20 km/h
